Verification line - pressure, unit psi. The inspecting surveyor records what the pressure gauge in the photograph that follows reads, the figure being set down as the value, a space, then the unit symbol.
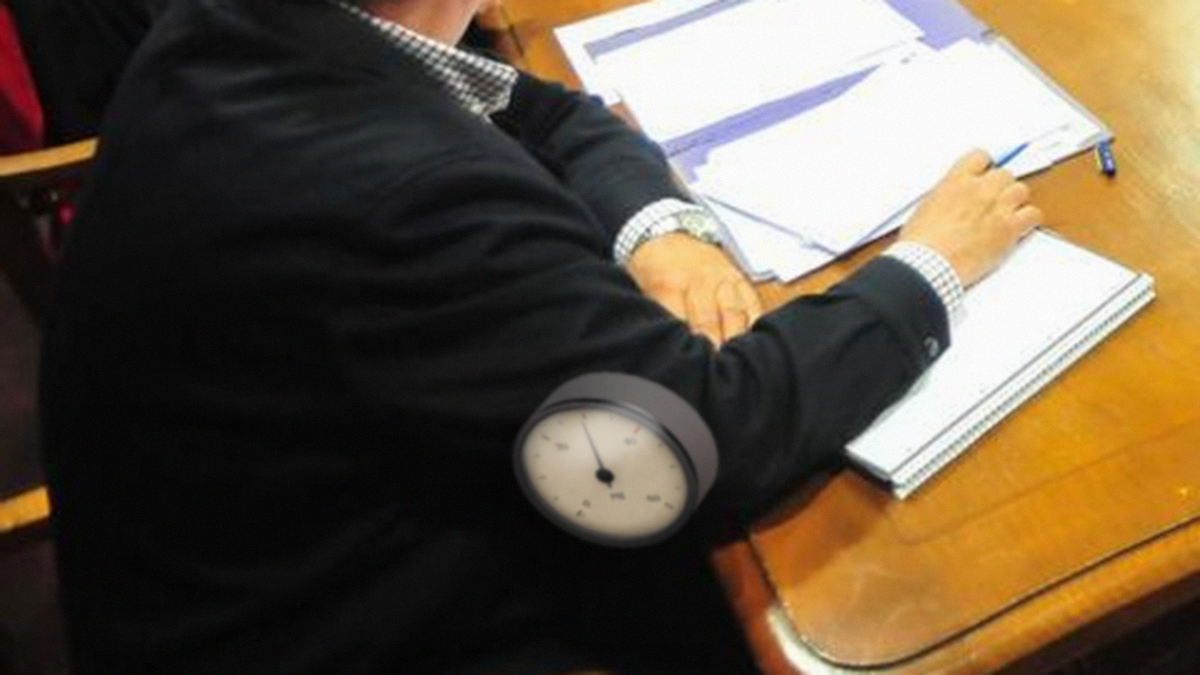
30 psi
